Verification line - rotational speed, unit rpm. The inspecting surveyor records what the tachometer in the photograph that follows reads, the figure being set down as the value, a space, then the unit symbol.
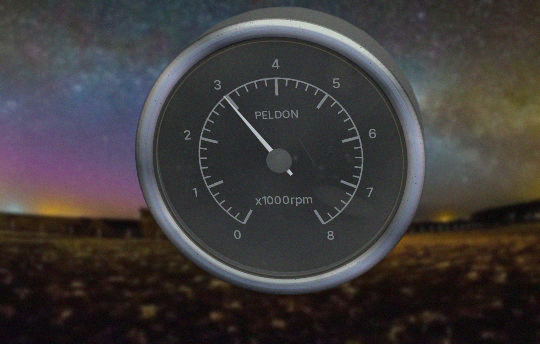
3000 rpm
